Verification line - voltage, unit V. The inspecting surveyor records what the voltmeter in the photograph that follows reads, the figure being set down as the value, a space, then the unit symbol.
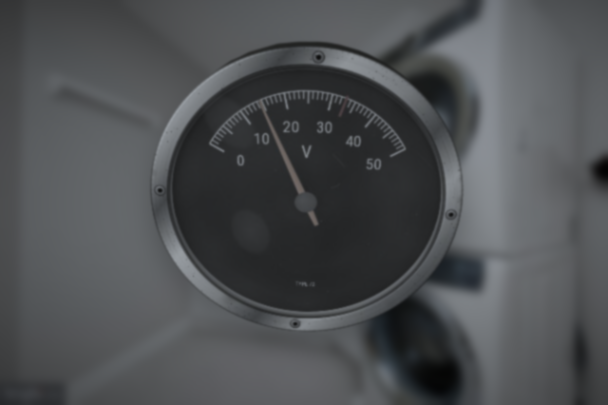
15 V
